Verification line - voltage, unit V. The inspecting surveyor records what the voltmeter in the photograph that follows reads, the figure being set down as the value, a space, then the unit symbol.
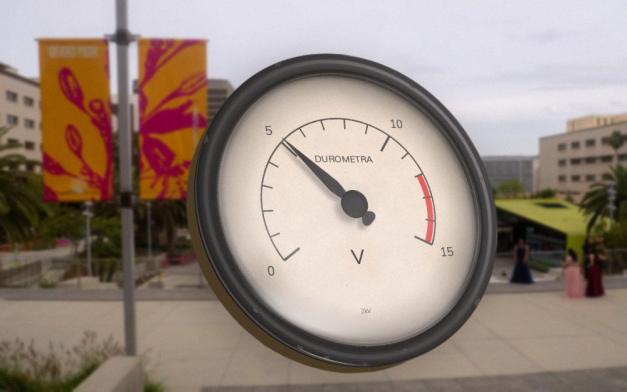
5 V
